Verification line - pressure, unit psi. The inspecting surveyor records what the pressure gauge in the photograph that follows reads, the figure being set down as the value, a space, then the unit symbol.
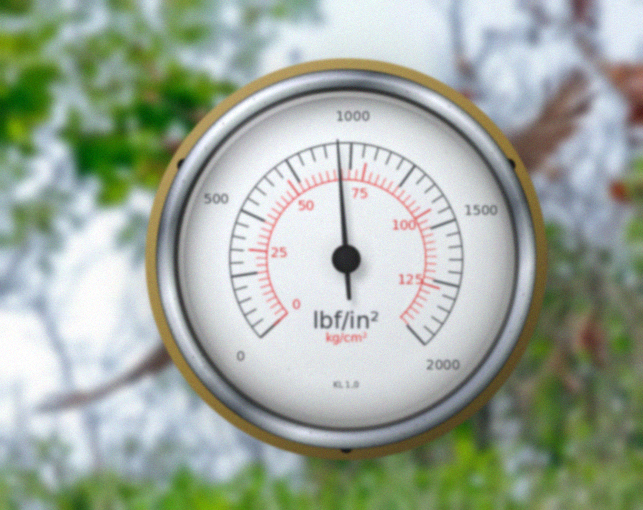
950 psi
